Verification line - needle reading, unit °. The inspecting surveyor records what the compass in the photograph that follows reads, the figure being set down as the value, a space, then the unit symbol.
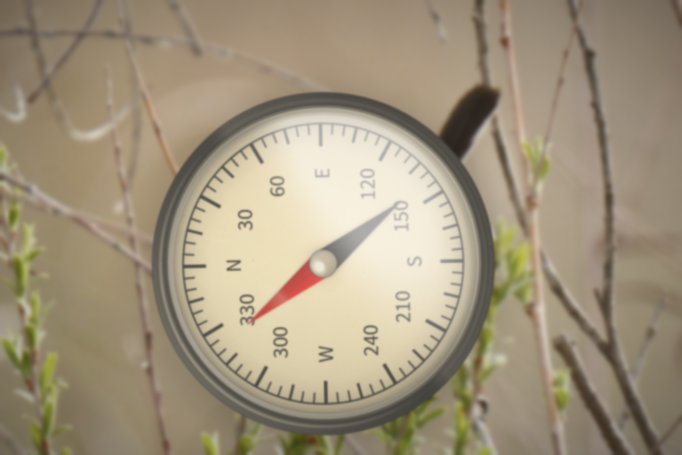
322.5 °
